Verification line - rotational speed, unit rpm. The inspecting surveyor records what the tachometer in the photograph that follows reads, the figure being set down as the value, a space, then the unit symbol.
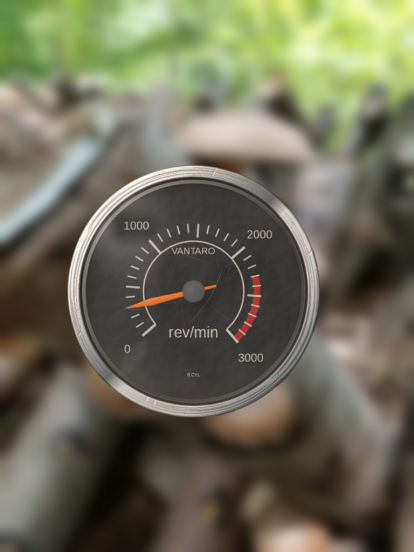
300 rpm
